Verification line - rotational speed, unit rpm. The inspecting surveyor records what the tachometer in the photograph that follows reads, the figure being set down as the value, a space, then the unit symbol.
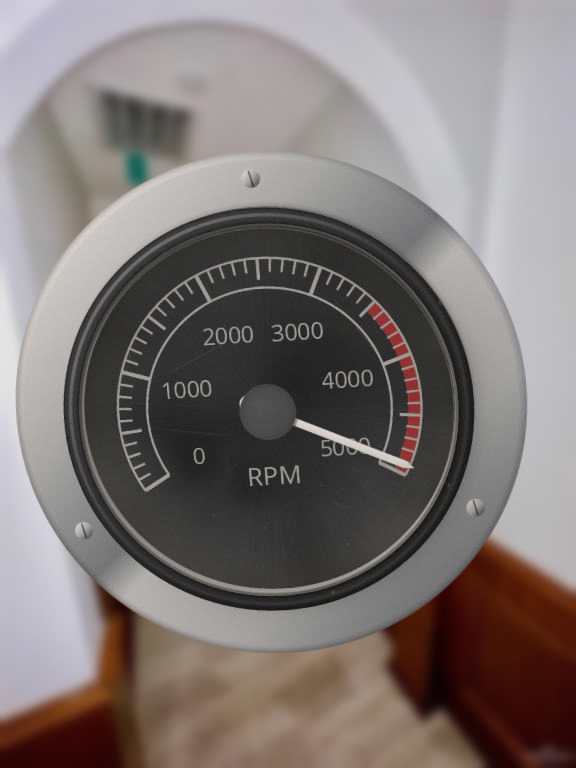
4900 rpm
